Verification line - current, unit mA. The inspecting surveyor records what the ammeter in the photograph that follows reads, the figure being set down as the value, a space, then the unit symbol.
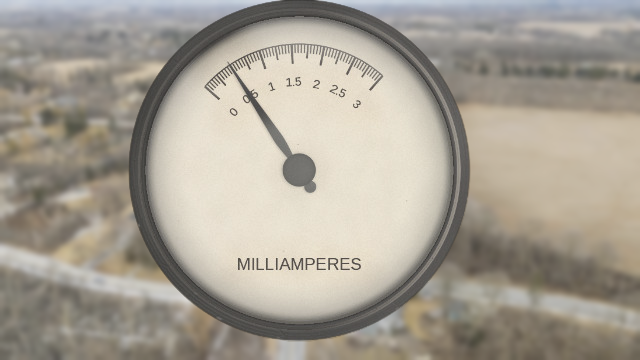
0.5 mA
